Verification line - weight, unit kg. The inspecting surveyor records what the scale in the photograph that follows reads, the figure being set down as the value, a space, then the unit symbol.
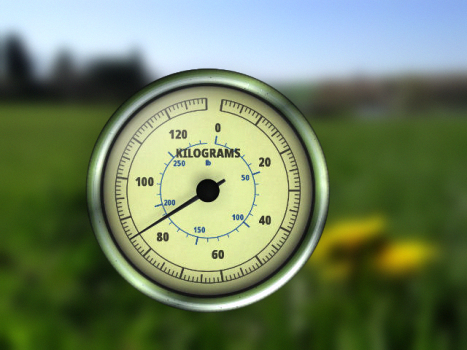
85 kg
